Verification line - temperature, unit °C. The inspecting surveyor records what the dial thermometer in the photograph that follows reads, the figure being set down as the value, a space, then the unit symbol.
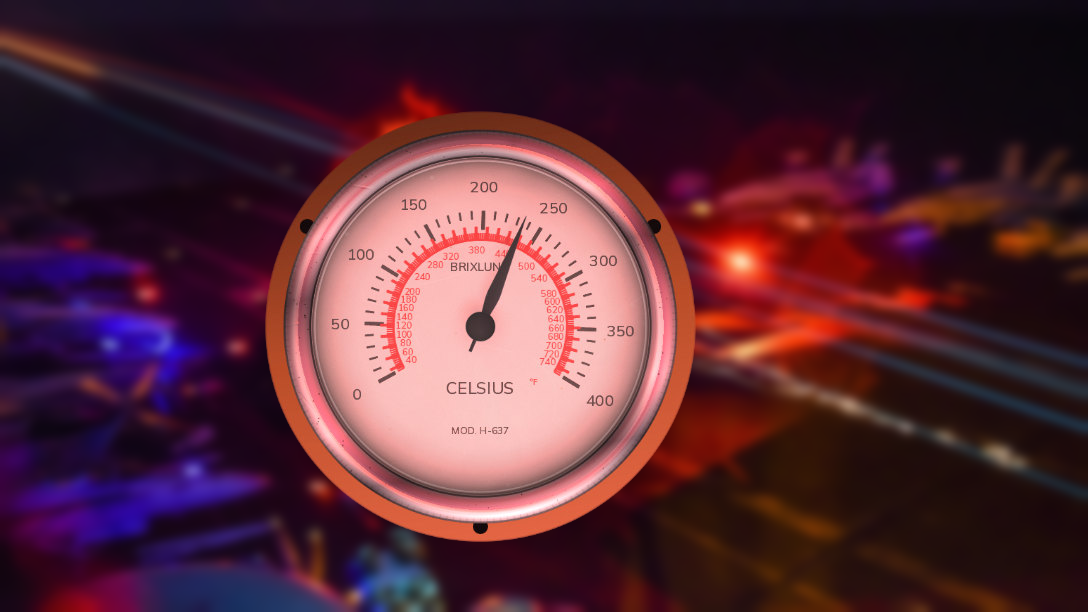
235 °C
